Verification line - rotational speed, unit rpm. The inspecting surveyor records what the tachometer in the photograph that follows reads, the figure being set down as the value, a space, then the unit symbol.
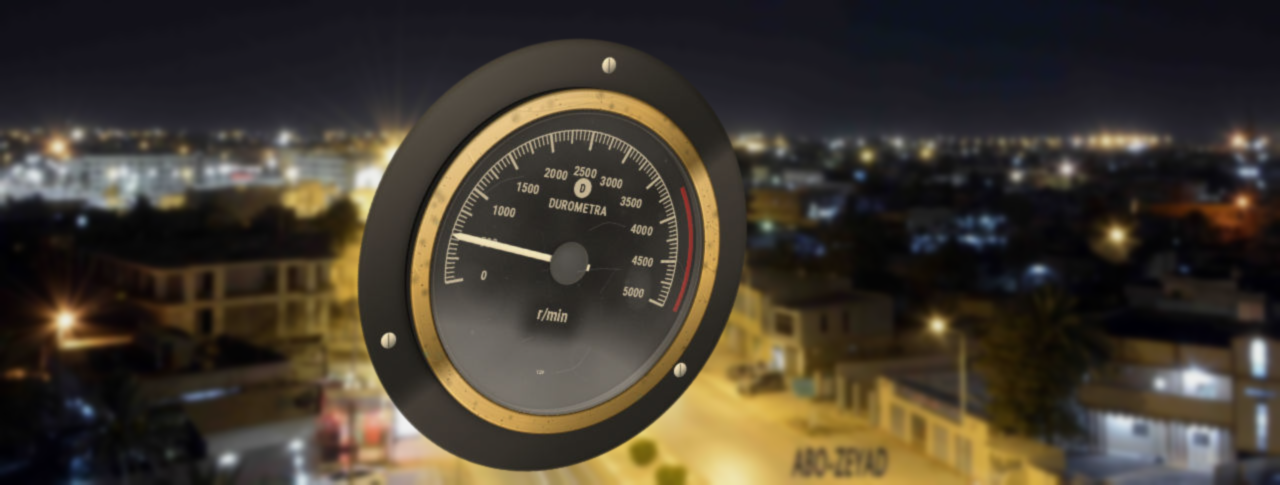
500 rpm
